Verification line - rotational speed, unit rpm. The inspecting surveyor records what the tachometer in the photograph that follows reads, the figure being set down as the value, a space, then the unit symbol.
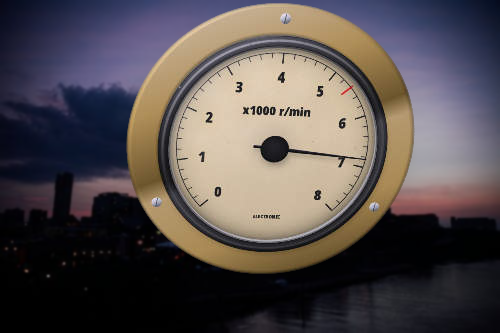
6800 rpm
